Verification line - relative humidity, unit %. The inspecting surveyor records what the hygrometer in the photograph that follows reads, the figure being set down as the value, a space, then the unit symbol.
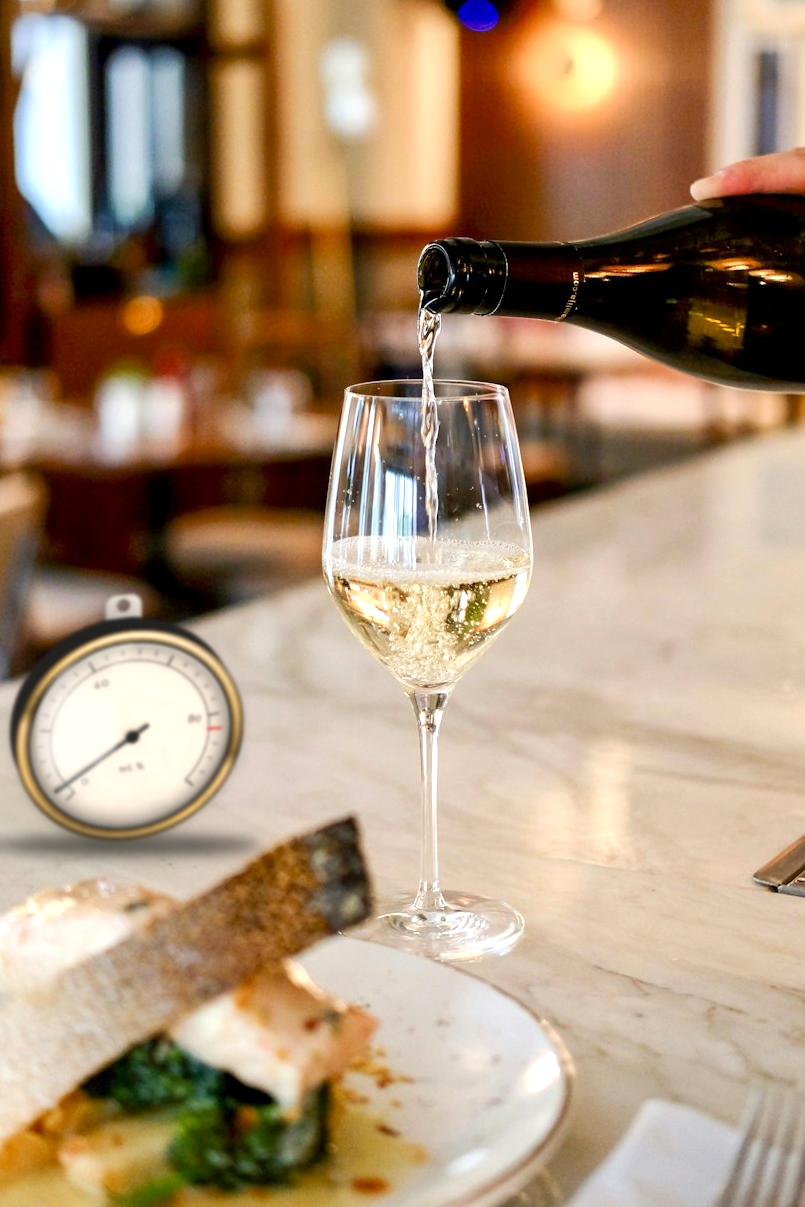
4 %
